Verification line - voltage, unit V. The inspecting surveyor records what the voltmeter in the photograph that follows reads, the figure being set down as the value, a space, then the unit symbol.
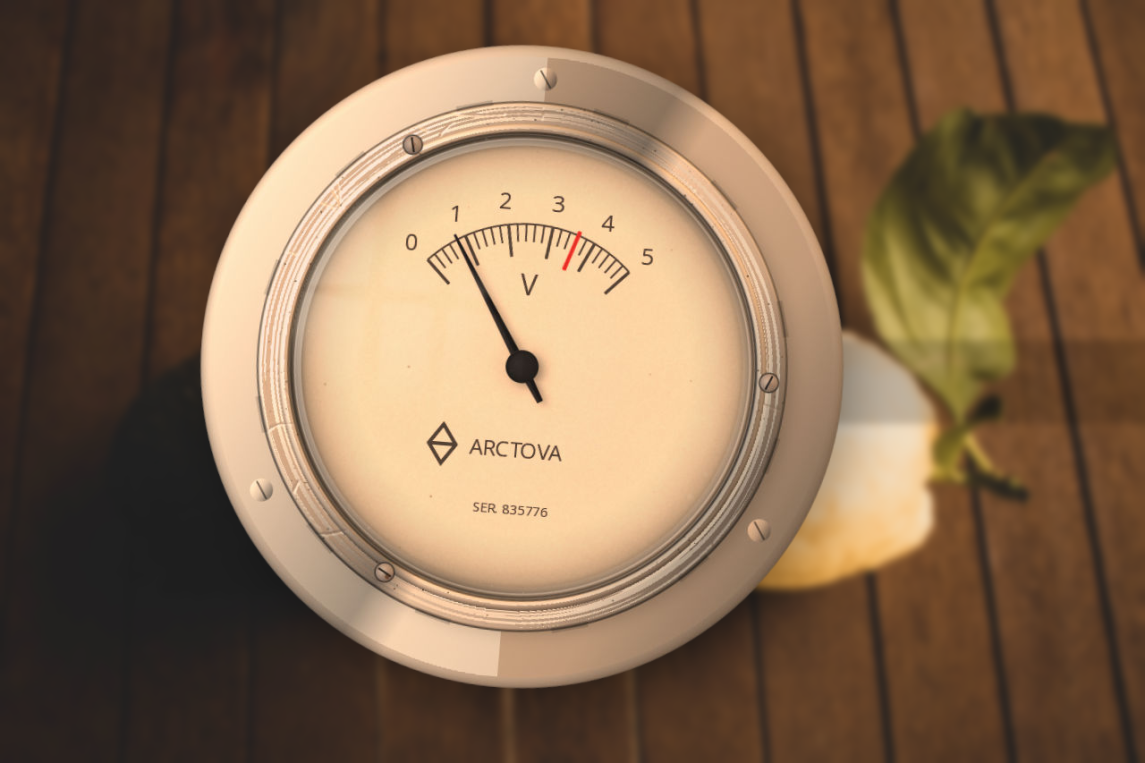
0.8 V
